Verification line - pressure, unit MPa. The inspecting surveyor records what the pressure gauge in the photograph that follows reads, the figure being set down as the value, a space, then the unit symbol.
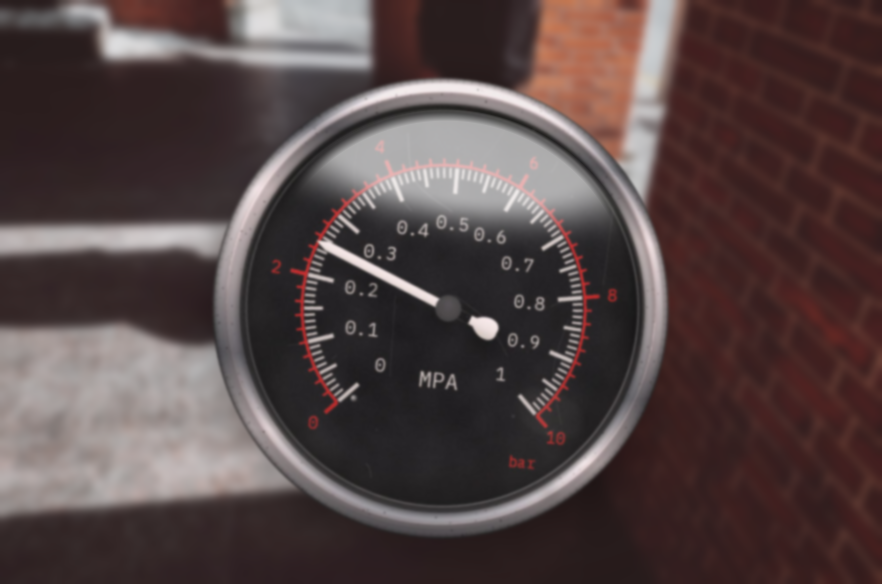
0.25 MPa
